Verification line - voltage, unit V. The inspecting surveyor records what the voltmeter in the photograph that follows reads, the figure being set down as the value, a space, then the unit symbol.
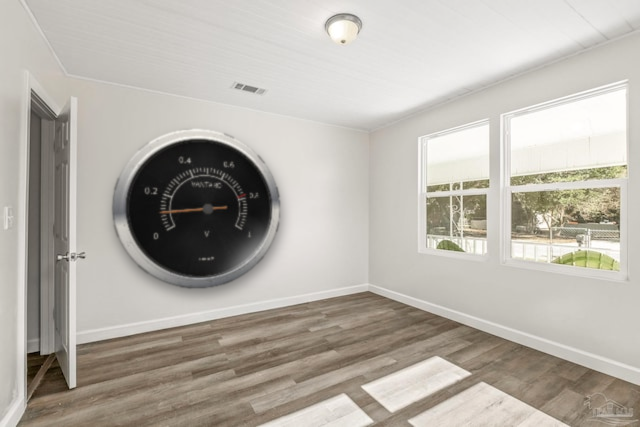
0.1 V
